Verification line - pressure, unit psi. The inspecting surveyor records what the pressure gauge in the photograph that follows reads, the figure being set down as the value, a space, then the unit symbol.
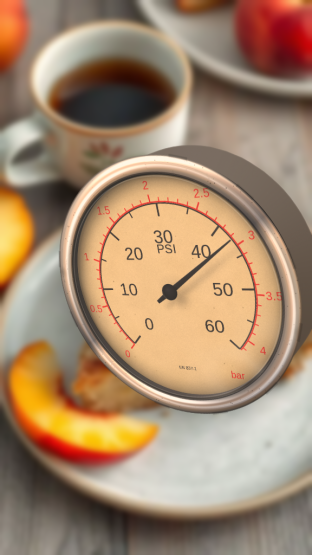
42.5 psi
